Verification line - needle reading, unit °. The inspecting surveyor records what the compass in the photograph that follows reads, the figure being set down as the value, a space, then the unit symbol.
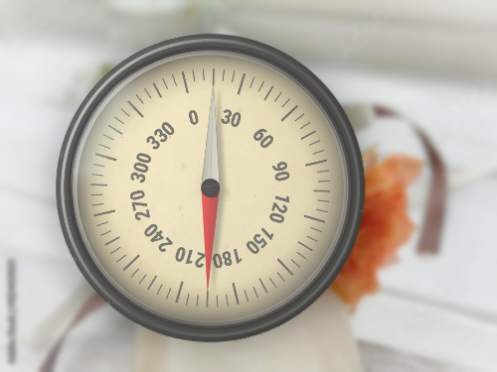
195 °
